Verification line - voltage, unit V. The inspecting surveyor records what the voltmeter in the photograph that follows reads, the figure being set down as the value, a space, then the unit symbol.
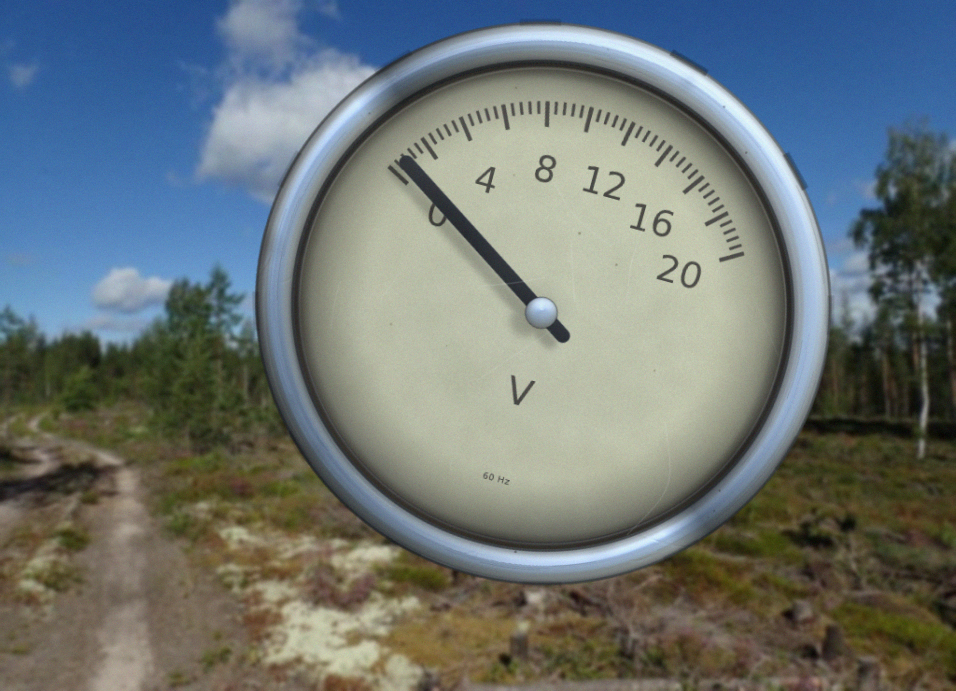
0.8 V
